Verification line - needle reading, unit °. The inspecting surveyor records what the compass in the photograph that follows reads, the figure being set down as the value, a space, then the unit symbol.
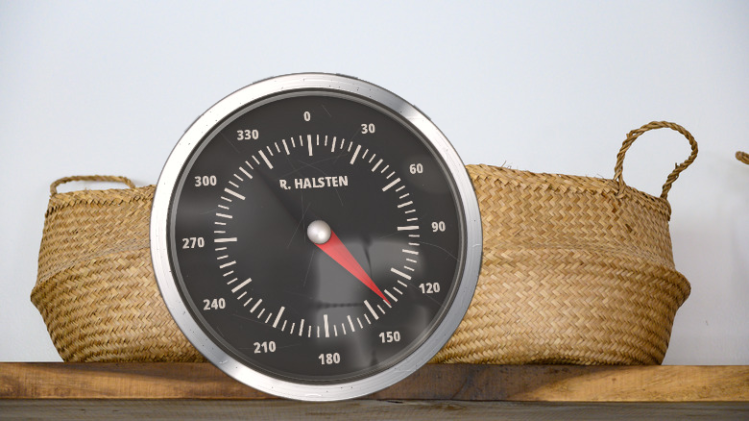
140 °
